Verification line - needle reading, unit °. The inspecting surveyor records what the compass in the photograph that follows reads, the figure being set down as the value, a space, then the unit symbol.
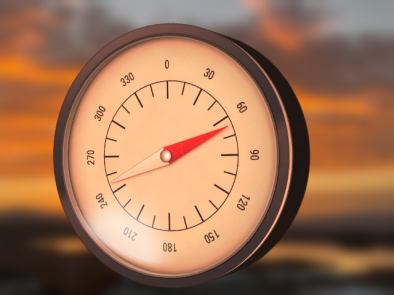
67.5 °
